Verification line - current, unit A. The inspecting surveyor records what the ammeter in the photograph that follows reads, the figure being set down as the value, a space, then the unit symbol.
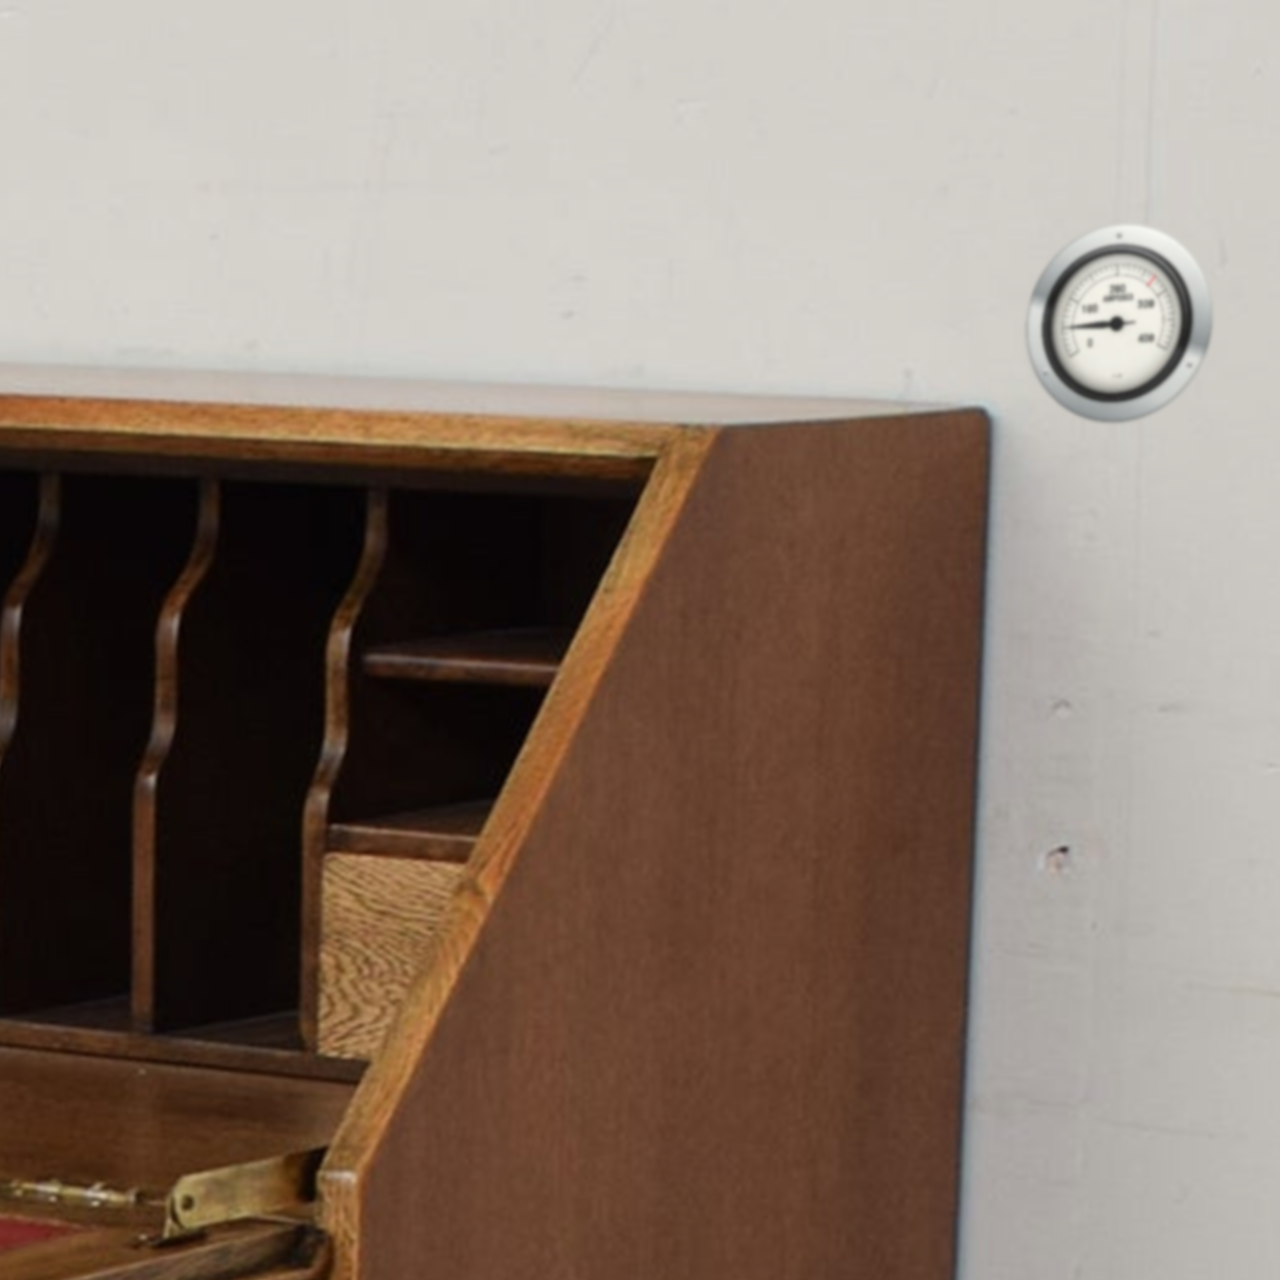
50 A
